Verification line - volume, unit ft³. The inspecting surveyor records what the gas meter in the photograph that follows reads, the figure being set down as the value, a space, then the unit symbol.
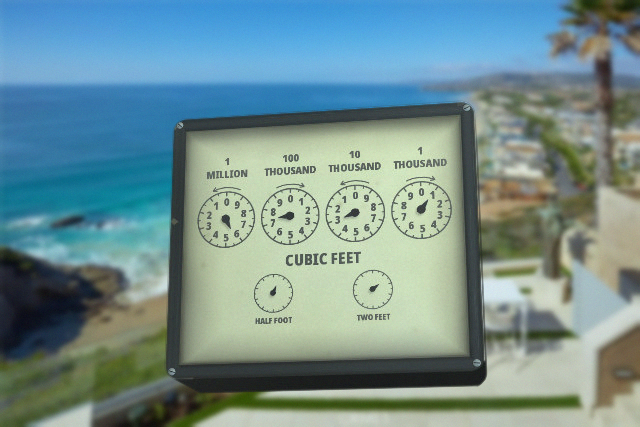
573100 ft³
